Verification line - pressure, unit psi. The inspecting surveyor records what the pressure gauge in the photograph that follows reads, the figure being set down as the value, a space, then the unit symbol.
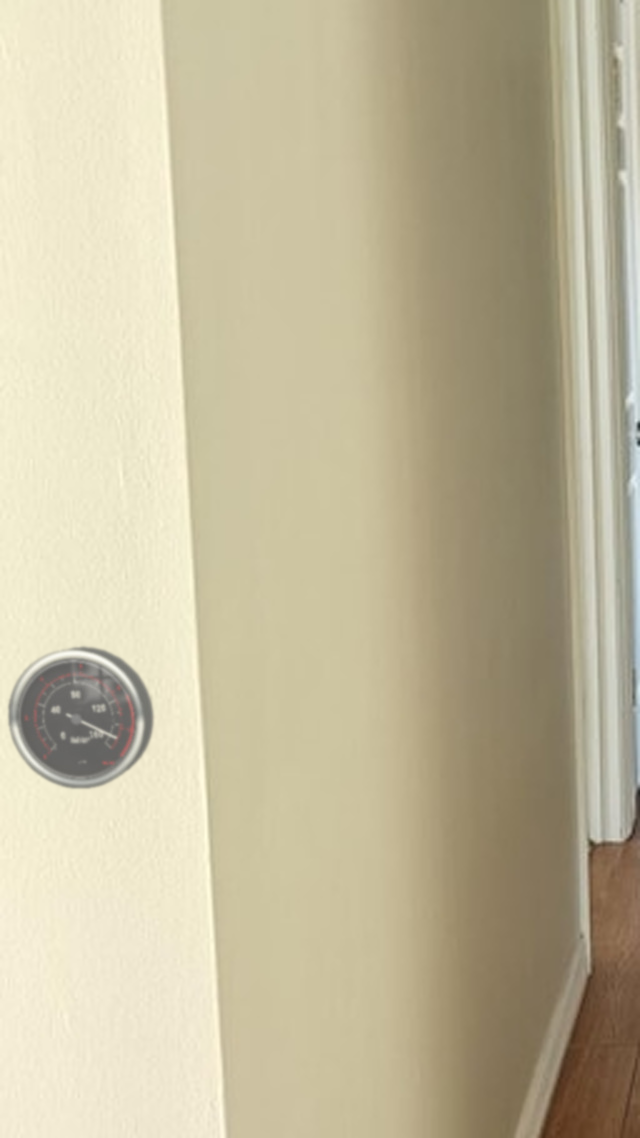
150 psi
